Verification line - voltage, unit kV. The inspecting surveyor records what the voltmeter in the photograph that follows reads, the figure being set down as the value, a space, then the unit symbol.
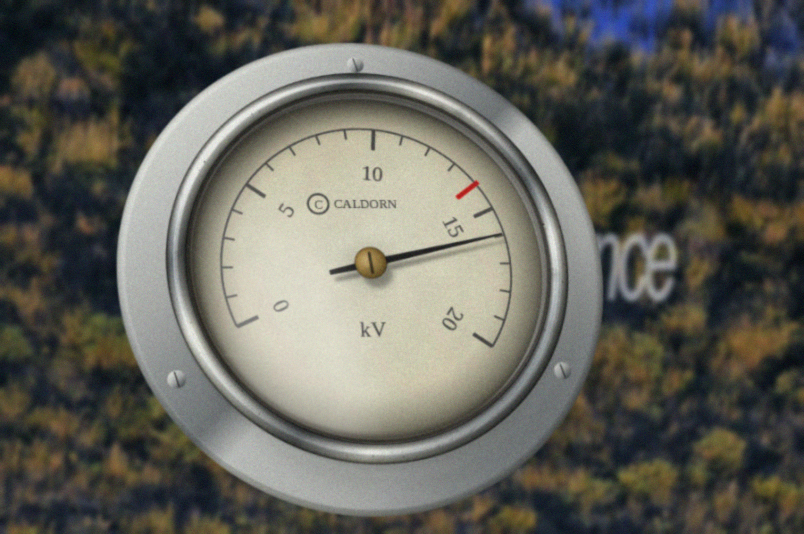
16 kV
